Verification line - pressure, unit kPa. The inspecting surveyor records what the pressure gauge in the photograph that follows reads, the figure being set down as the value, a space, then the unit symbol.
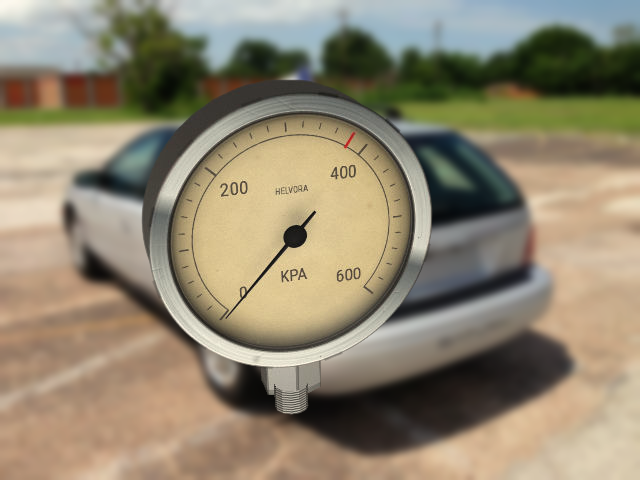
0 kPa
